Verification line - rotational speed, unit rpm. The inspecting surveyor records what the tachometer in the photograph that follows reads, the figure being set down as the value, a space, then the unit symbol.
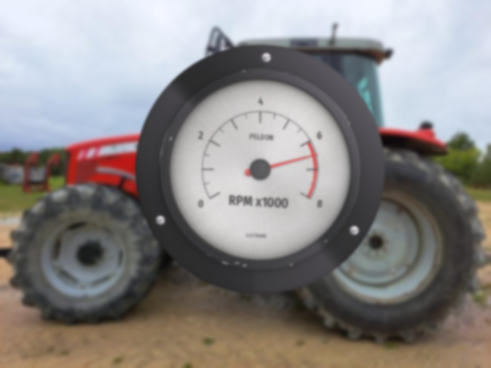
6500 rpm
